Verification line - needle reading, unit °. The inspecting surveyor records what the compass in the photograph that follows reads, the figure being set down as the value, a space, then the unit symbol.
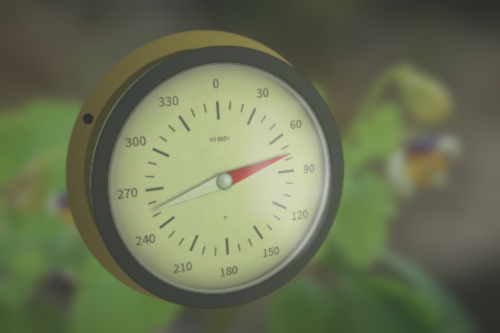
75 °
